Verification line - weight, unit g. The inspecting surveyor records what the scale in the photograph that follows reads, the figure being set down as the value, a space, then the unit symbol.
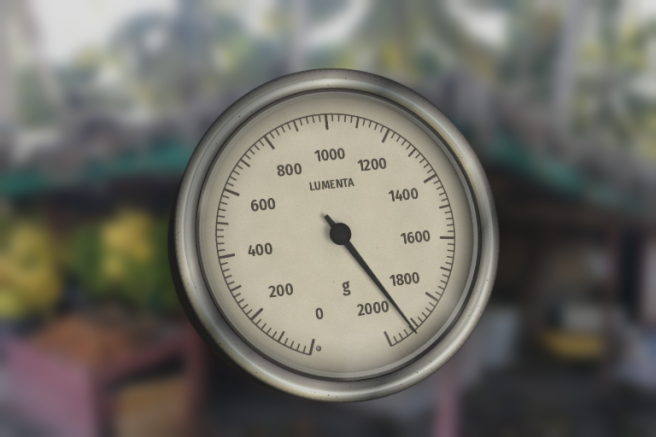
1920 g
